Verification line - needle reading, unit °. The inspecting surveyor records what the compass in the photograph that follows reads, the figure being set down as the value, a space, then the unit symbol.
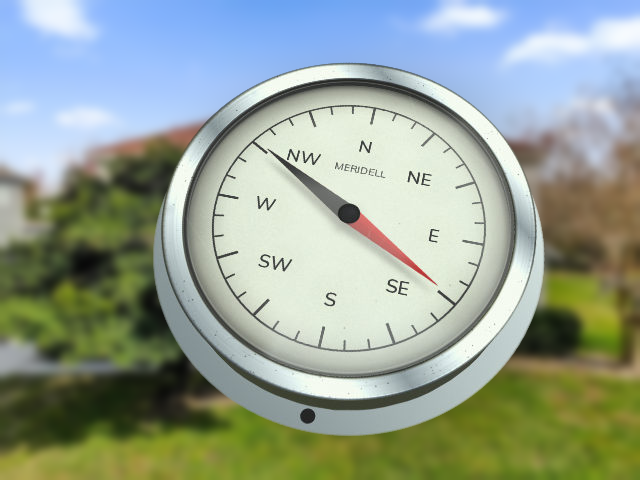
120 °
